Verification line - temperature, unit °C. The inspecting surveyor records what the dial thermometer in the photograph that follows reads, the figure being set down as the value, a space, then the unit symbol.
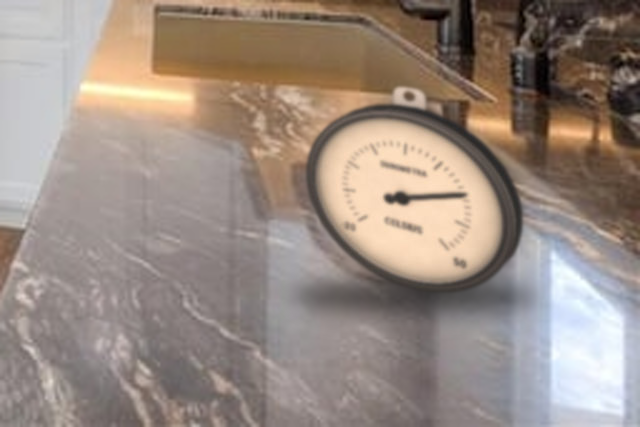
30 °C
